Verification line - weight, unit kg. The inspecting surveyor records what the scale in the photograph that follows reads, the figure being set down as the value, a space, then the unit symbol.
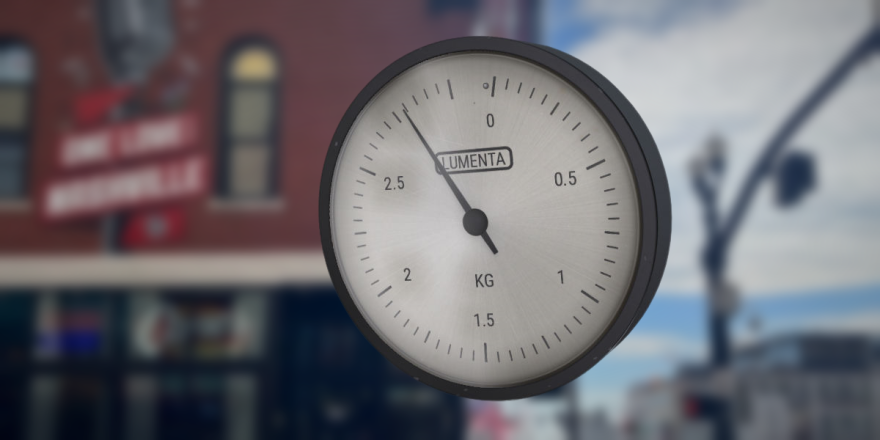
2.8 kg
